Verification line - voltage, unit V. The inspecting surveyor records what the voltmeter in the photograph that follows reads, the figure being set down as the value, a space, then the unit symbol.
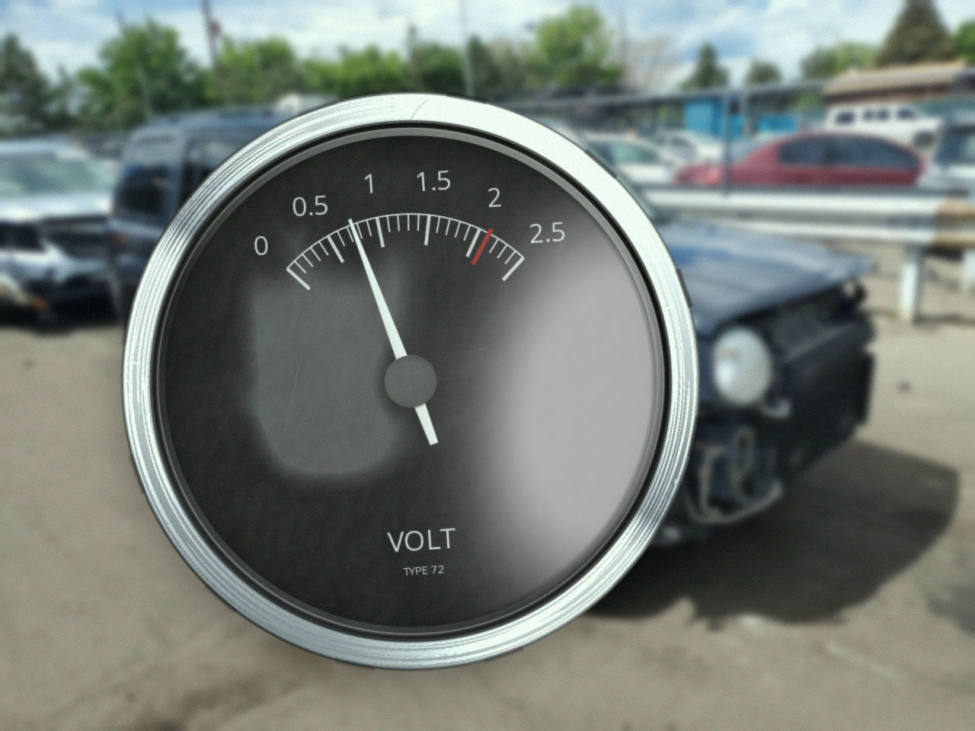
0.75 V
